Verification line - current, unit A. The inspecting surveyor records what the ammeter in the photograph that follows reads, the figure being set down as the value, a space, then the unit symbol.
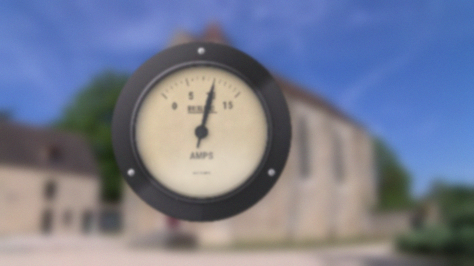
10 A
